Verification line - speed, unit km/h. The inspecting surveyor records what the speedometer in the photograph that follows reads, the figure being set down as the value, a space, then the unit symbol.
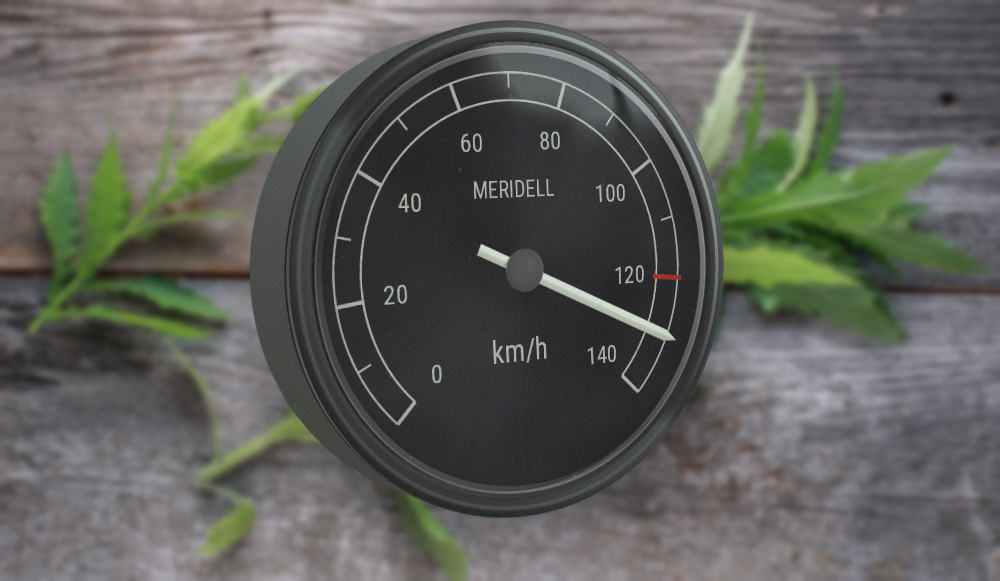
130 km/h
